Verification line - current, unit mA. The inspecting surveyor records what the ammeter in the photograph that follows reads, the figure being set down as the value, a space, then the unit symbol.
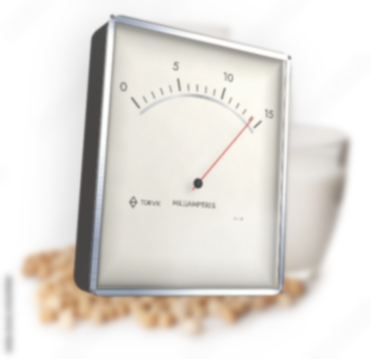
14 mA
